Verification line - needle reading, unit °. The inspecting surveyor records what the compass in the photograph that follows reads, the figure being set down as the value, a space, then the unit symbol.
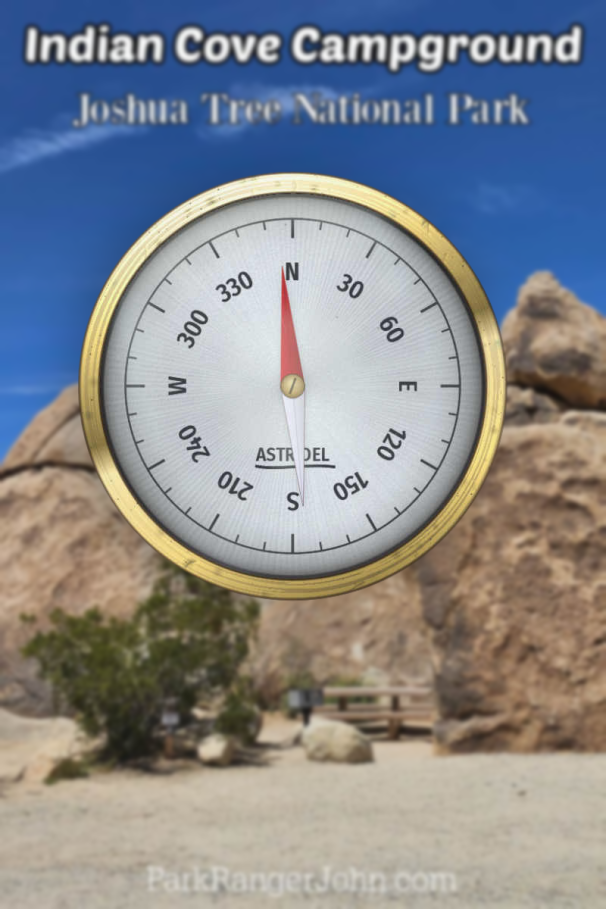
355 °
